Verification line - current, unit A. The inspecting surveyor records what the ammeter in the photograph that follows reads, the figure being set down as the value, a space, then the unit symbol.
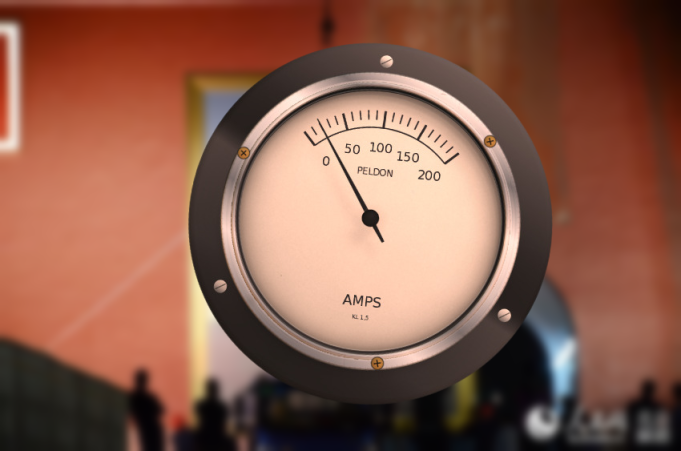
20 A
